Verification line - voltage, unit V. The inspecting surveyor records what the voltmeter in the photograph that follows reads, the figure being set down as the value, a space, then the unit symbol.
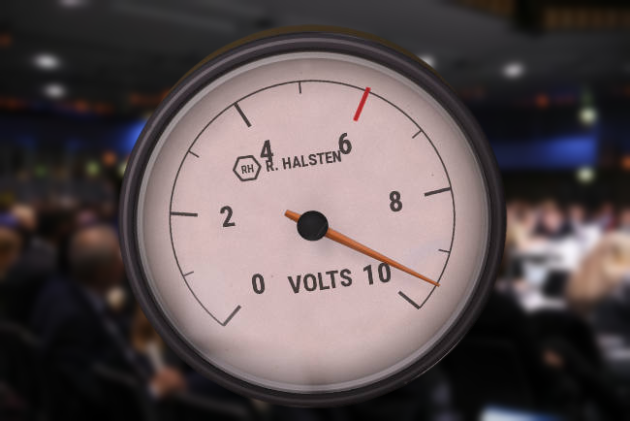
9.5 V
